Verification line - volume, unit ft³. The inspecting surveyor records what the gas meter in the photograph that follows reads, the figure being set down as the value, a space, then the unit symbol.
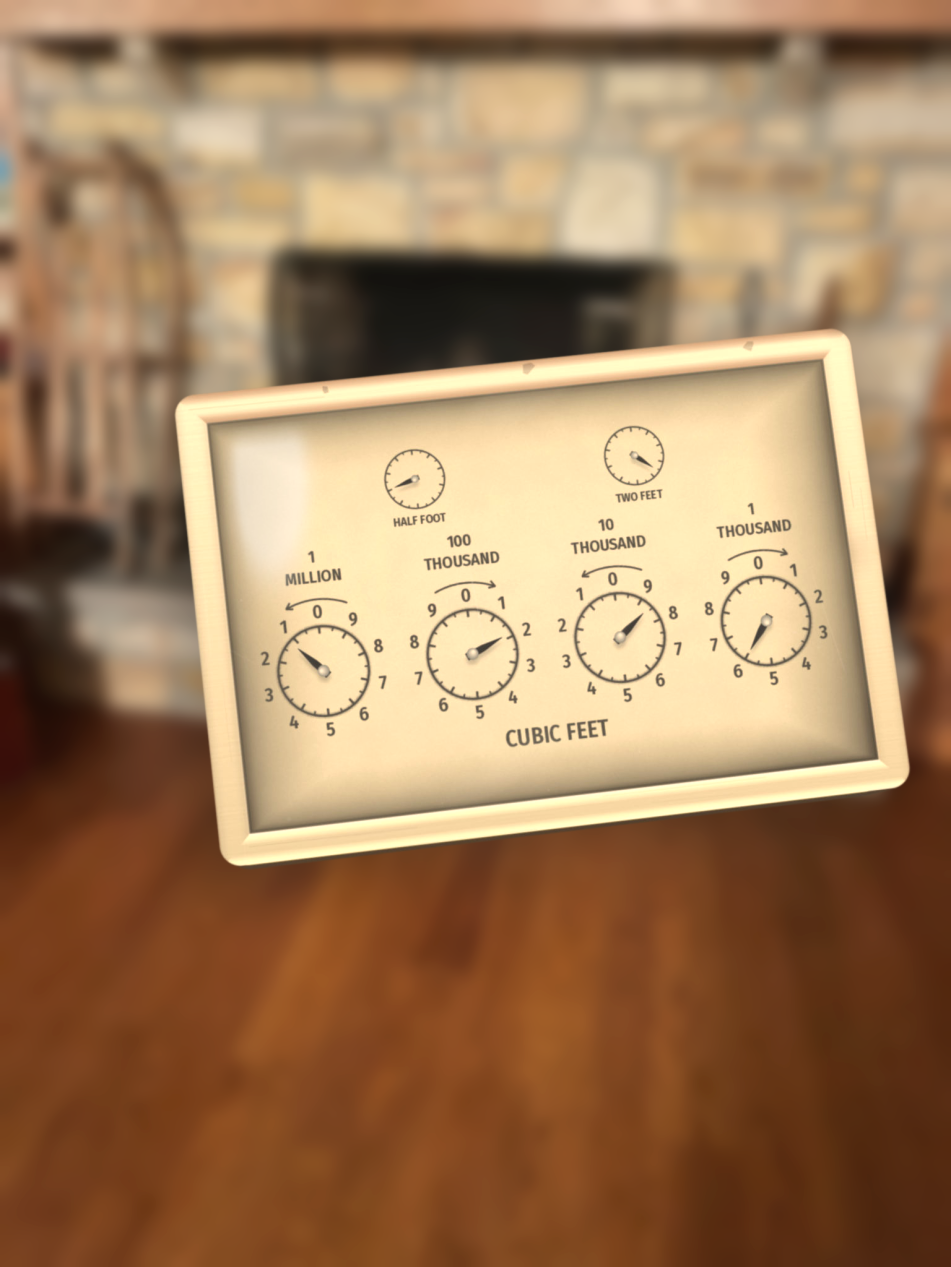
118600 ft³
